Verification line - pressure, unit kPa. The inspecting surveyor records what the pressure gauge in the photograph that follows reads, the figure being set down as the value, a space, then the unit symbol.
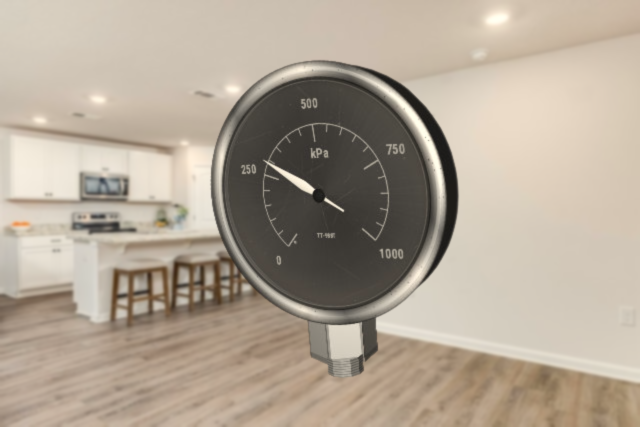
300 kPa
